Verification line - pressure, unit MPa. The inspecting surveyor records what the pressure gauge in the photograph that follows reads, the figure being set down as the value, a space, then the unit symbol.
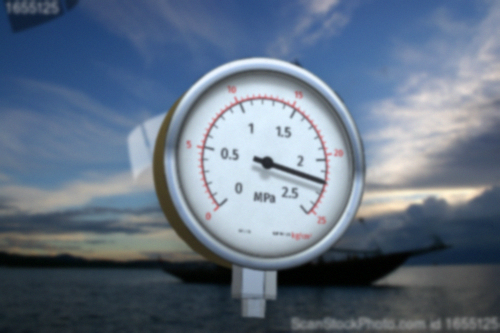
2.2 MPa
